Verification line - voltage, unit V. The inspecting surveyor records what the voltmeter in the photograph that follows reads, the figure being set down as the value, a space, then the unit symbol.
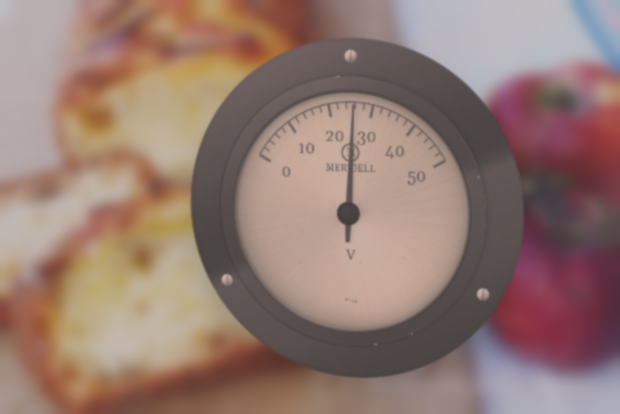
26 V
